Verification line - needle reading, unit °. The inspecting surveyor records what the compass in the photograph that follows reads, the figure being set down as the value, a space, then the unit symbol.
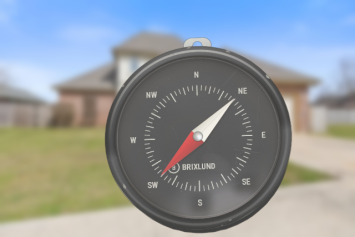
225 °
